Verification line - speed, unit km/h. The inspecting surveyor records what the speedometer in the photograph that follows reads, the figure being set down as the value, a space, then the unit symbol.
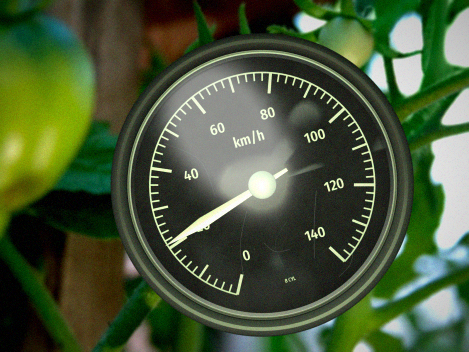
21 km/h
